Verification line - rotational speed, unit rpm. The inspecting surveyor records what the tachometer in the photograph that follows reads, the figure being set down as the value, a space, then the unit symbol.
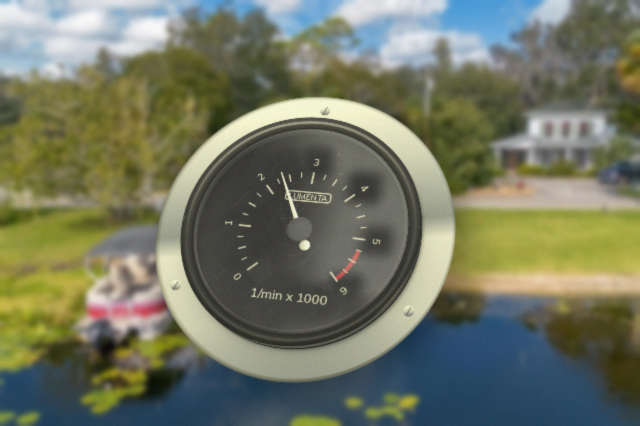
2375 rpm
